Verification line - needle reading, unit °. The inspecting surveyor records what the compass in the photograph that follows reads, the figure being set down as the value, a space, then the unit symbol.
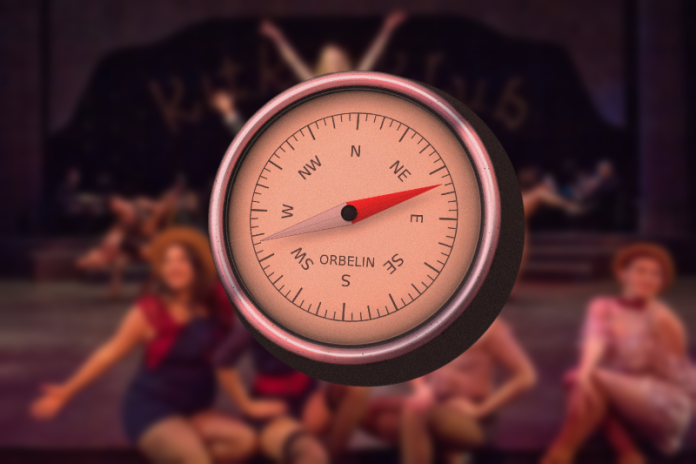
70 °
